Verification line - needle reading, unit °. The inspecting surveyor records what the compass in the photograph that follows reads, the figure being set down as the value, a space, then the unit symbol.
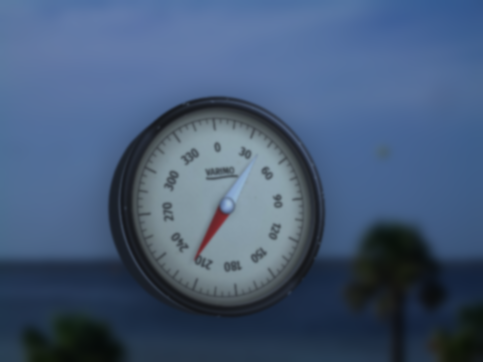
220 °
